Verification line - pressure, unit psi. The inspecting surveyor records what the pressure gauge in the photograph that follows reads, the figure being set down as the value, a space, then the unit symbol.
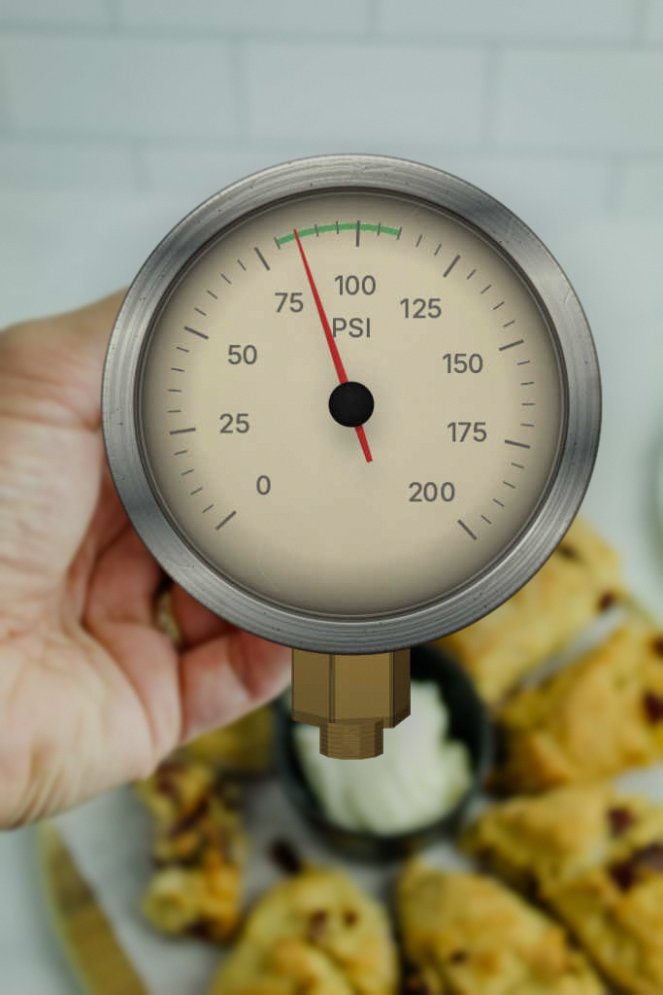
85 psi
